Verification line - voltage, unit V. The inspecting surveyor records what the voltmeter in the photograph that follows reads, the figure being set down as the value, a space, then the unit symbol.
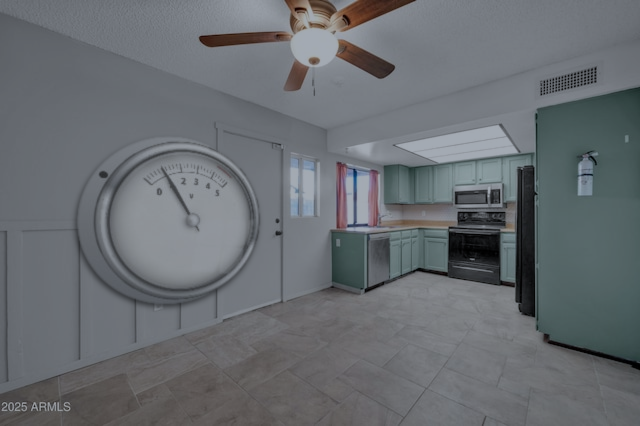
1 V
